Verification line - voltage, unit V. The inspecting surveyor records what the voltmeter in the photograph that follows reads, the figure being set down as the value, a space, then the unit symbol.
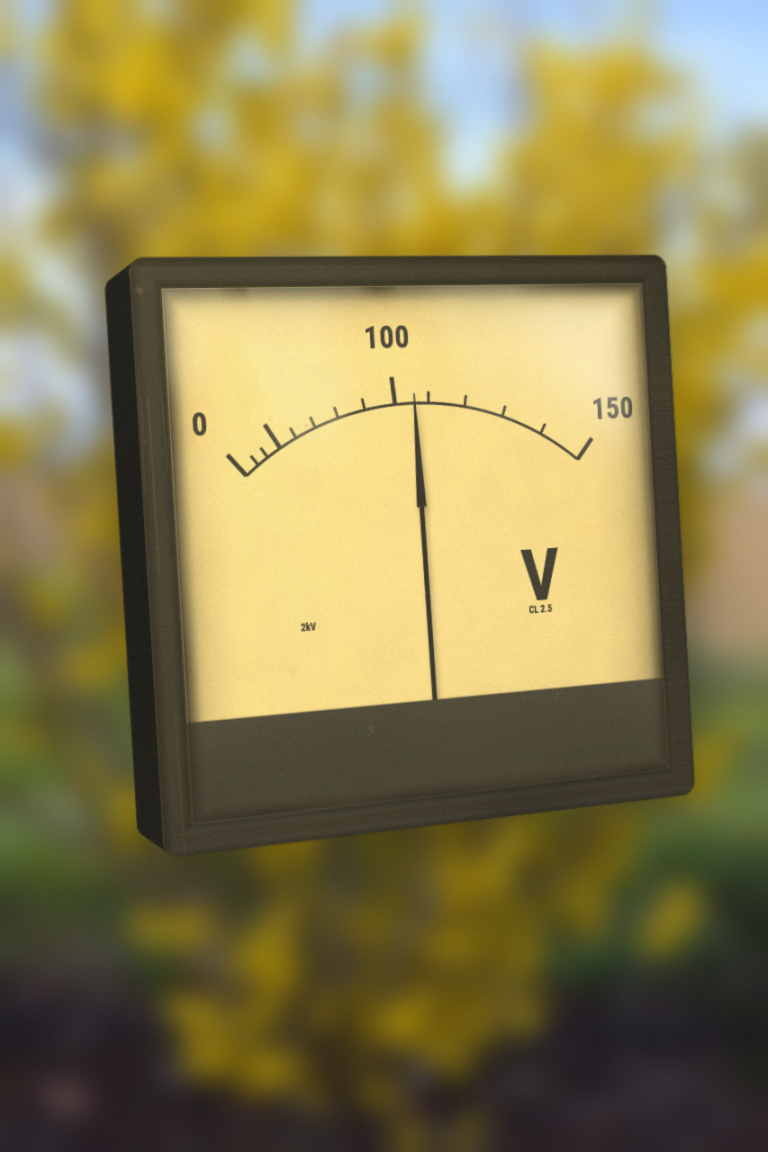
105 V
